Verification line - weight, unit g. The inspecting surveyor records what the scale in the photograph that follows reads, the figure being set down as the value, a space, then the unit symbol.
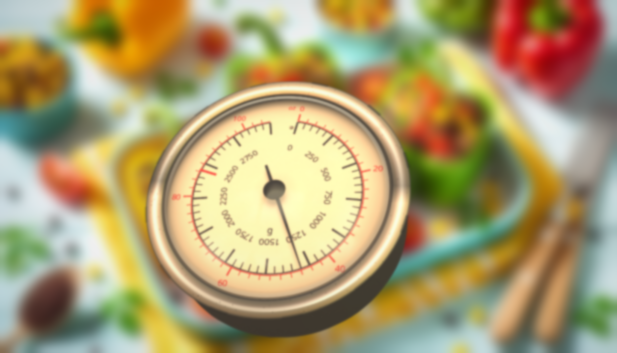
1300 g
